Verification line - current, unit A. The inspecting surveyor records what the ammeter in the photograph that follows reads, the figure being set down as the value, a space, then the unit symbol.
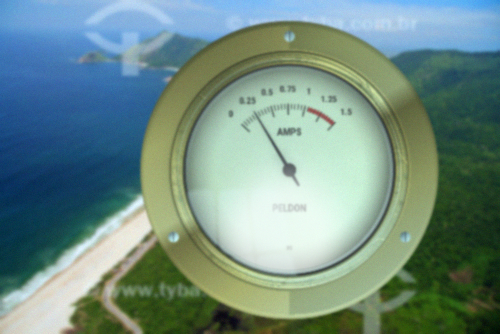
0.25 A
